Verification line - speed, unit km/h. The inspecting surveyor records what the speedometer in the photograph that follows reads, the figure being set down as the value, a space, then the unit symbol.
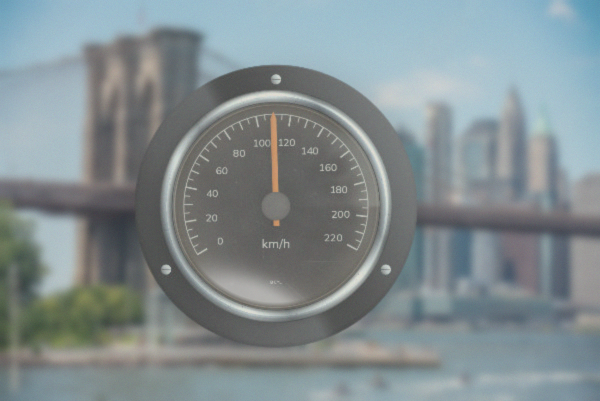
110 km/h
